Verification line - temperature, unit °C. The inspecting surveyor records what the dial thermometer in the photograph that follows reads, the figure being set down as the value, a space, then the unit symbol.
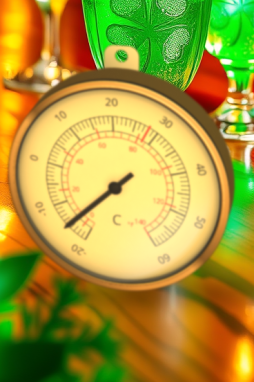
-15 °C
